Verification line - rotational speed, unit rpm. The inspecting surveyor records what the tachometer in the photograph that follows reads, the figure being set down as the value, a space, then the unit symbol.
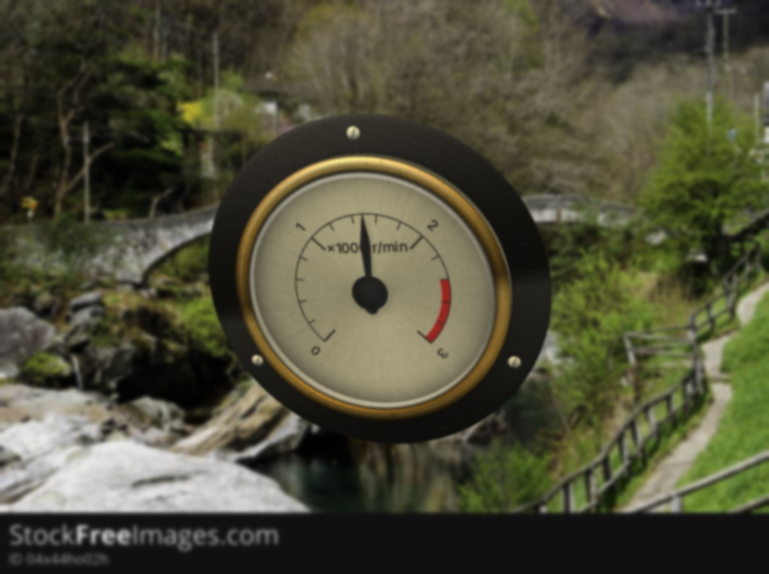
1500 rpm
